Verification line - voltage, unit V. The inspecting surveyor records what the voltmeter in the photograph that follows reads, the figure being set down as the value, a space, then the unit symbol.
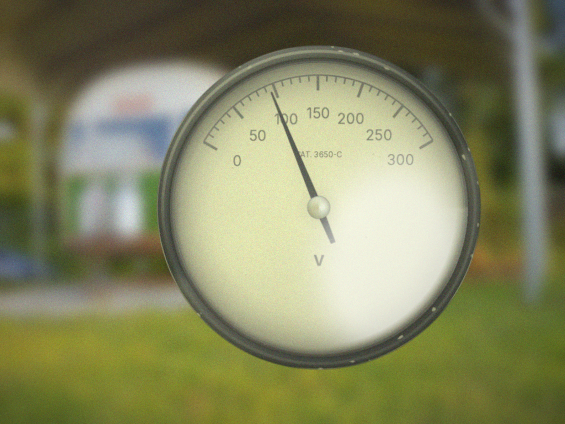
95 V
